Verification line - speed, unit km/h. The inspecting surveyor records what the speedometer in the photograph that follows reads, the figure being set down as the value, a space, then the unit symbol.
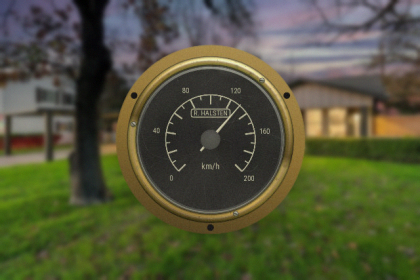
130 km/h
